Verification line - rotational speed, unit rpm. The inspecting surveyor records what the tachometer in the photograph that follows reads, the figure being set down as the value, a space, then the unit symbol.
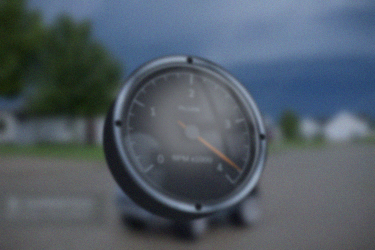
3800 rpm
